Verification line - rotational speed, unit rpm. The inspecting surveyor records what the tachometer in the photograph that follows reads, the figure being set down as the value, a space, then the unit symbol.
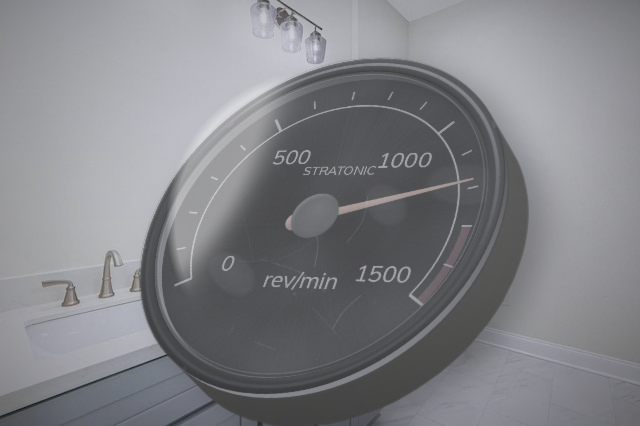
1200 rpm
